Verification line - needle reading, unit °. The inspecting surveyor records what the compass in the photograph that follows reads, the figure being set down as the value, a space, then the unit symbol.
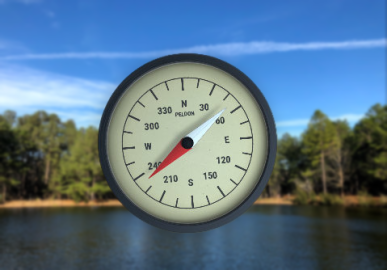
232.5 °
